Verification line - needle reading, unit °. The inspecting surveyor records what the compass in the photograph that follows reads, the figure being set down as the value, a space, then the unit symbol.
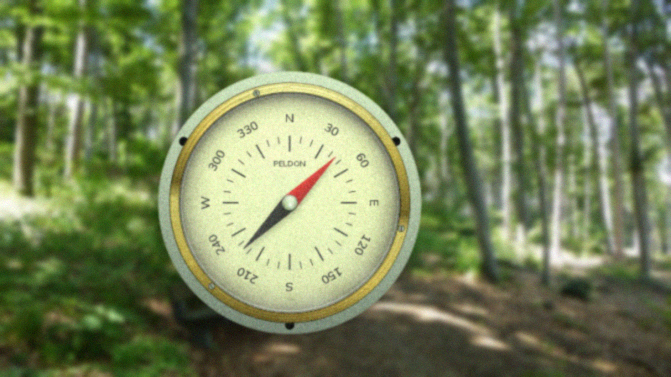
45 °
